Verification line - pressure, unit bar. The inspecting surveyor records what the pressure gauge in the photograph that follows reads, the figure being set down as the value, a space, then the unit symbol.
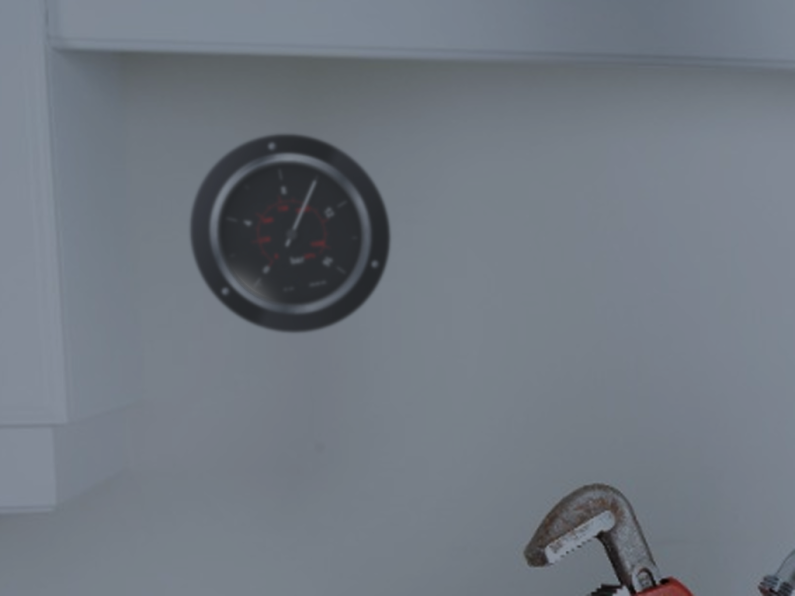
10 bar
